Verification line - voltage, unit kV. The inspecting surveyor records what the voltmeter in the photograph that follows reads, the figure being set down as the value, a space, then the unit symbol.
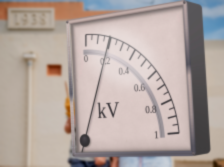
0.2 kV
